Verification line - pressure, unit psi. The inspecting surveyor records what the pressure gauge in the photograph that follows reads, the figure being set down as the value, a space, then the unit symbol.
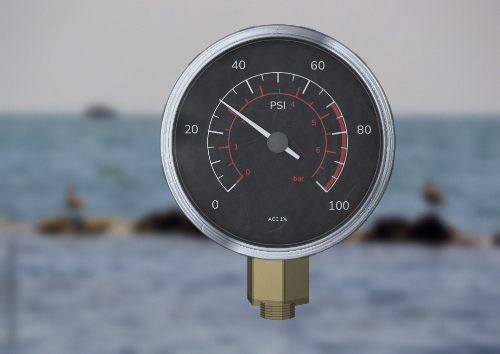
30 psi
